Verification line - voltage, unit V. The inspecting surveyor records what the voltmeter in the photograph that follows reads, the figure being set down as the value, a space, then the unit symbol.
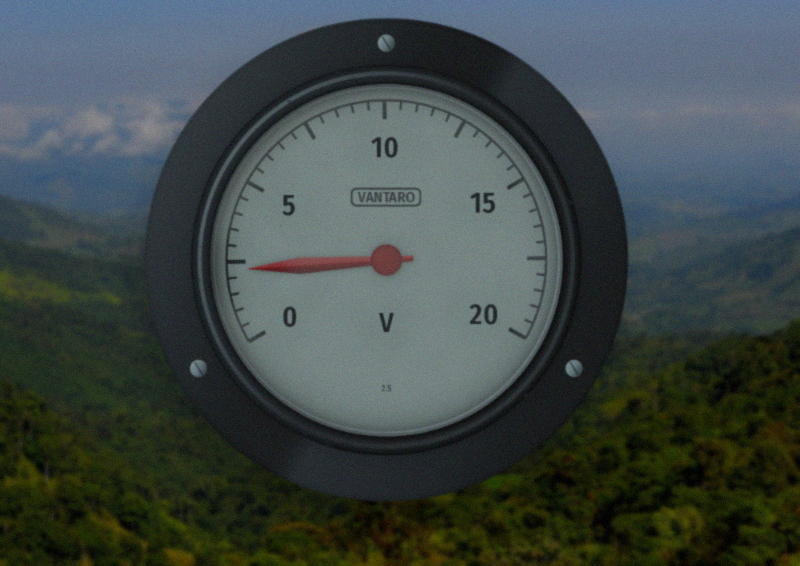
2.25 V
